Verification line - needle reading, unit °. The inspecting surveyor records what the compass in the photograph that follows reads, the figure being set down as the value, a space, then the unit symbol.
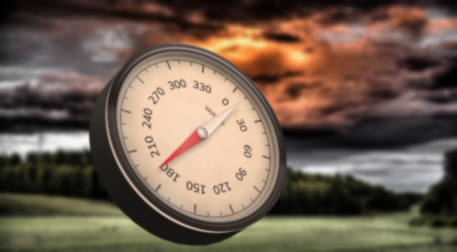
190 °
